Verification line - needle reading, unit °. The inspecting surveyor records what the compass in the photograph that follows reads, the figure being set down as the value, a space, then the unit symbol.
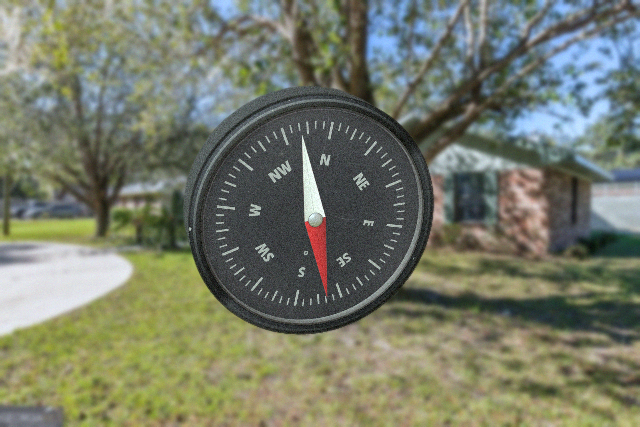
160 °
